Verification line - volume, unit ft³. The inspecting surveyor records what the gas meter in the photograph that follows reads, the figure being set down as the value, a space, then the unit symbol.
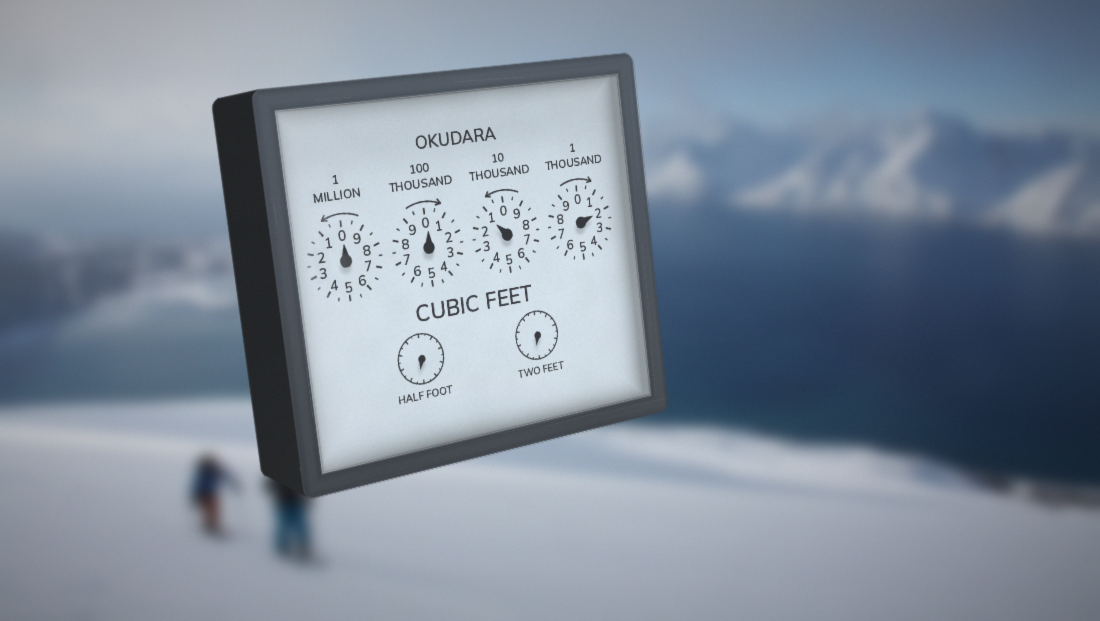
1200 ft³
